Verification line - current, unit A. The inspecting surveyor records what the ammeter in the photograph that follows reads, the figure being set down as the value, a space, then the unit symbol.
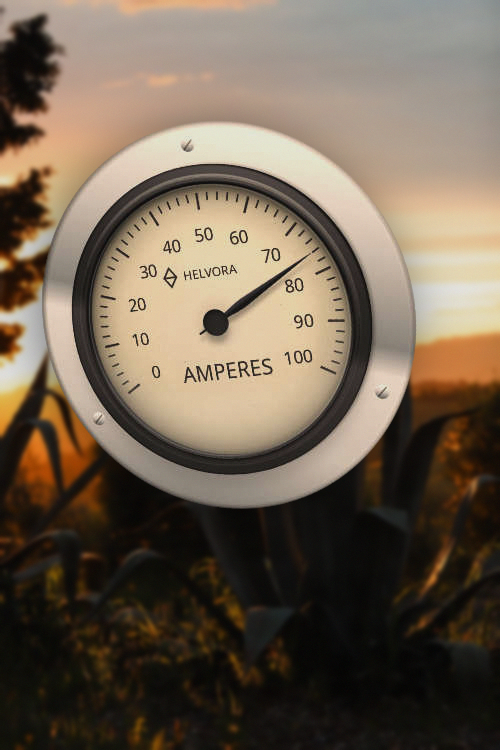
76 A
